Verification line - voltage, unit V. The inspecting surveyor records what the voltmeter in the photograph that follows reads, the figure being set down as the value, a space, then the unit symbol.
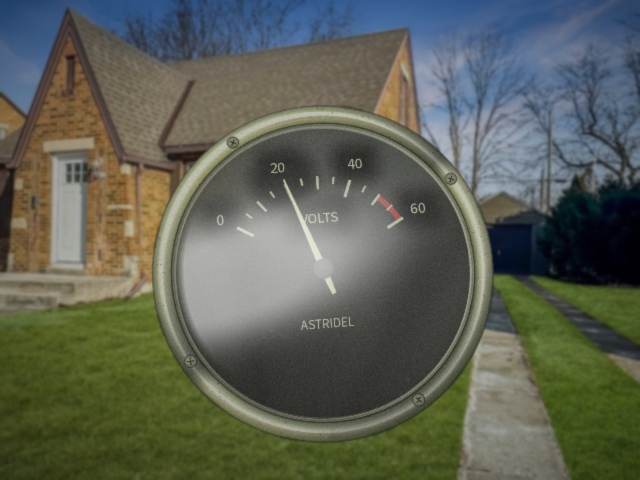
20 V
